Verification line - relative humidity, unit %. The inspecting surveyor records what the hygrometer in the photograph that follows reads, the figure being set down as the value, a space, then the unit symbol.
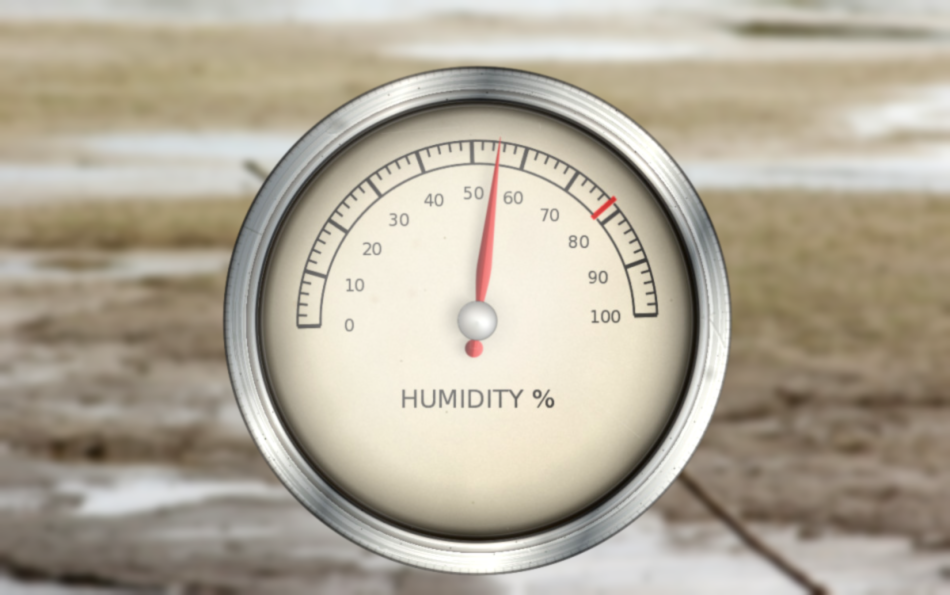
55 %
